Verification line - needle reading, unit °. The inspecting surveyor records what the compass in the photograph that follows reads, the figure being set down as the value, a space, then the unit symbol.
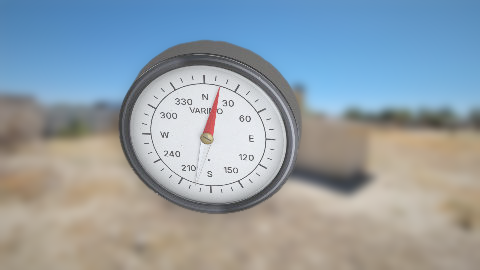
15 °
